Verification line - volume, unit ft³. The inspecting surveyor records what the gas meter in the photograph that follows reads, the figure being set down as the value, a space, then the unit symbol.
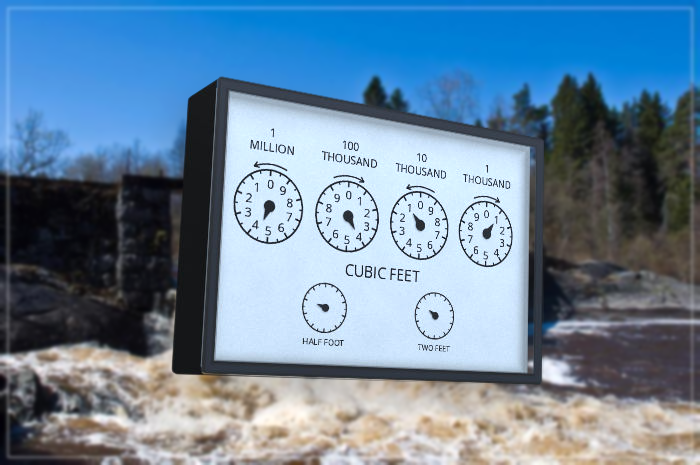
441100 ft³
